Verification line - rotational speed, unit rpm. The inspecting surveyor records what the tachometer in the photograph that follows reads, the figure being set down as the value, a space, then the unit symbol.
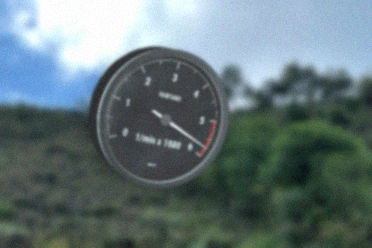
5750 rpm
